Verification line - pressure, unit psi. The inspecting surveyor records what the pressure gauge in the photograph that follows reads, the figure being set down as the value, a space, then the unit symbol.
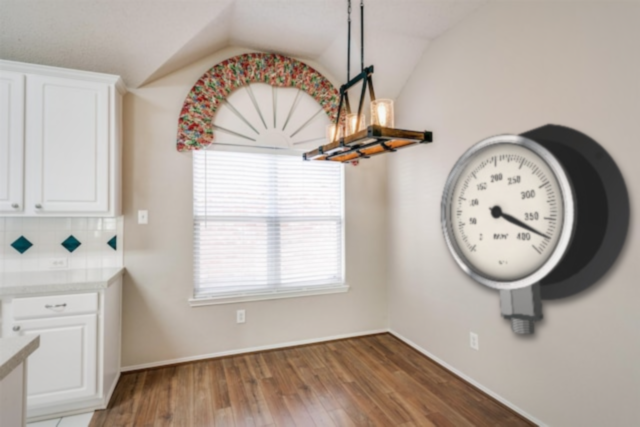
375 psi
